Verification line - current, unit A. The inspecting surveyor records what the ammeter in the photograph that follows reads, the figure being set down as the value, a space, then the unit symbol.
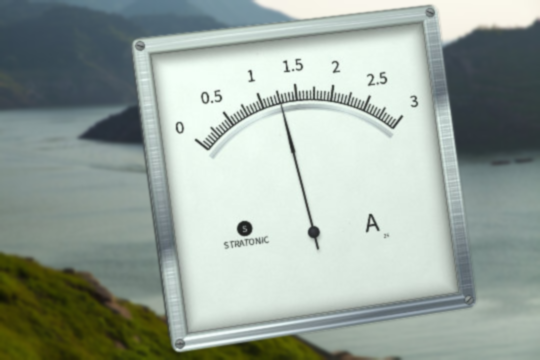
1.25 A
